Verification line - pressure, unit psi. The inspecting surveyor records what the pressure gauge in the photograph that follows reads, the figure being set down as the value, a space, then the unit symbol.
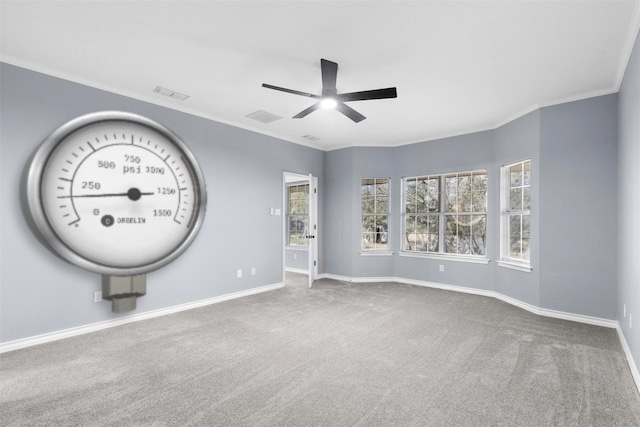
150 psi
